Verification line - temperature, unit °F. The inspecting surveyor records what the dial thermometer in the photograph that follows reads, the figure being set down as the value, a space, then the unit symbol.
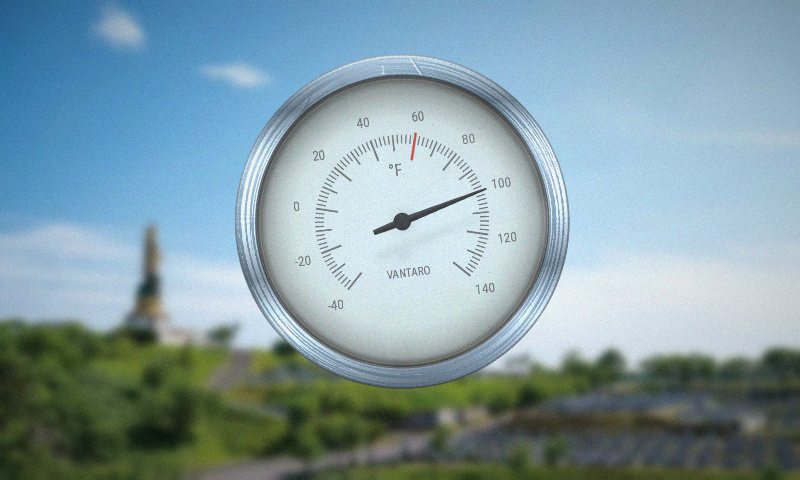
100 °F
